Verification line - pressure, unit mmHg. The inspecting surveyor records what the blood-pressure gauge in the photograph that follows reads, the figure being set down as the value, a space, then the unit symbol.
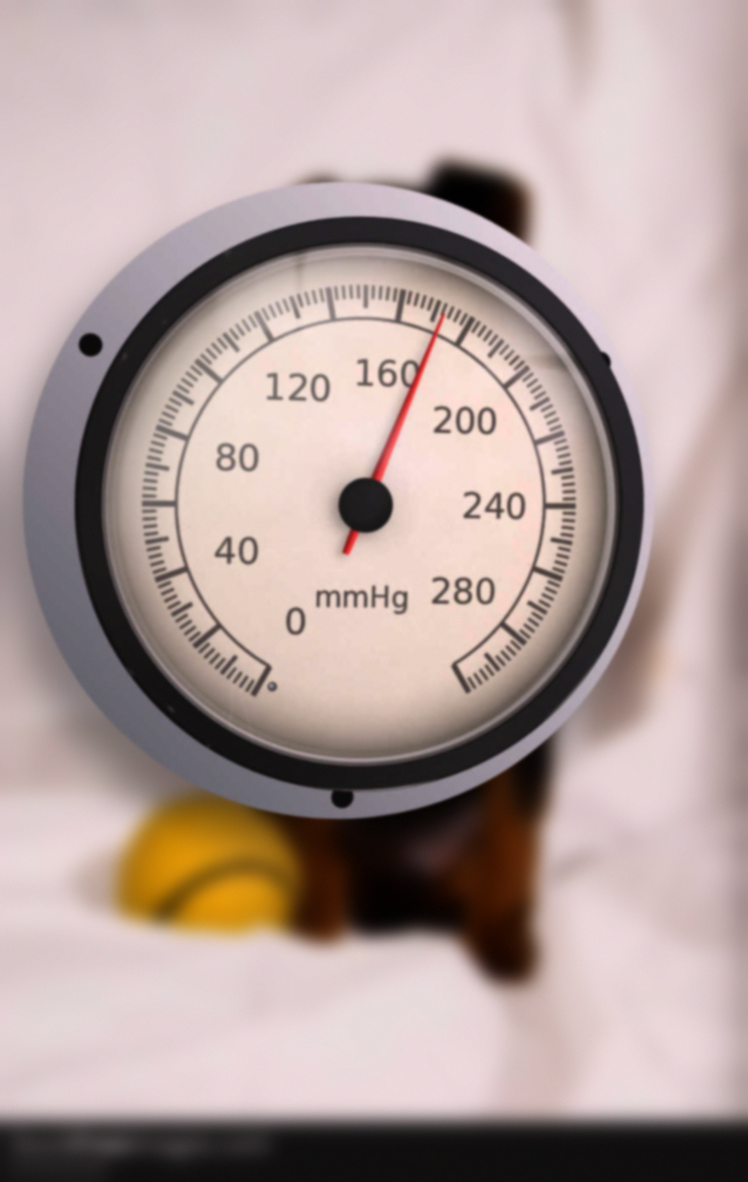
172 mmHg
